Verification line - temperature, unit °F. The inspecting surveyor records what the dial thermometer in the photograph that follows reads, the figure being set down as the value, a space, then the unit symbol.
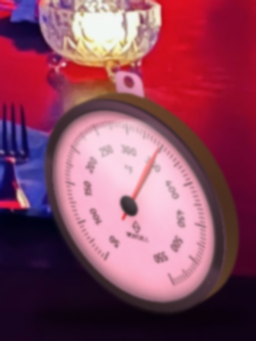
350 °F
